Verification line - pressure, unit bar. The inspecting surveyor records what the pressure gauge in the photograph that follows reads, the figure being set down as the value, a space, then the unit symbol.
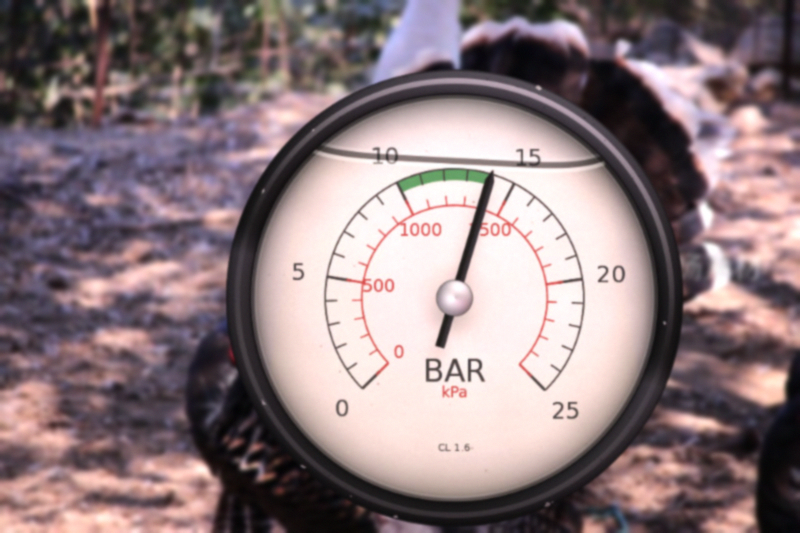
14 bar
